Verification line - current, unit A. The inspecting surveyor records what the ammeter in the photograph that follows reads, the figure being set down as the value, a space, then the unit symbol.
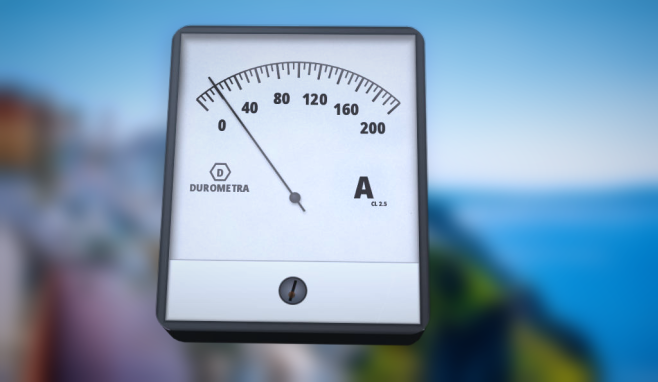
20 A
